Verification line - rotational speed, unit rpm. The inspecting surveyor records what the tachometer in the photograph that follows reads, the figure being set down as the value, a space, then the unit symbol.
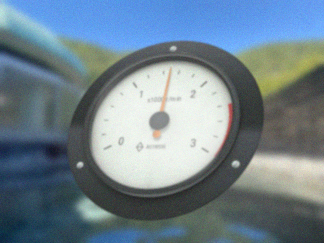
1500 rpm
